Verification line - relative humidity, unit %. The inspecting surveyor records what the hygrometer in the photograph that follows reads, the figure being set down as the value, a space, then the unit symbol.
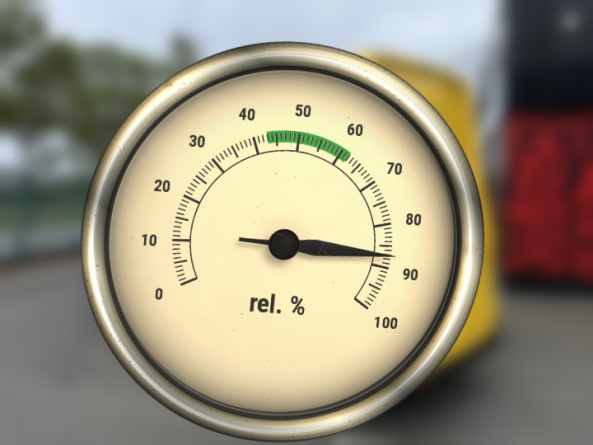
87 %
